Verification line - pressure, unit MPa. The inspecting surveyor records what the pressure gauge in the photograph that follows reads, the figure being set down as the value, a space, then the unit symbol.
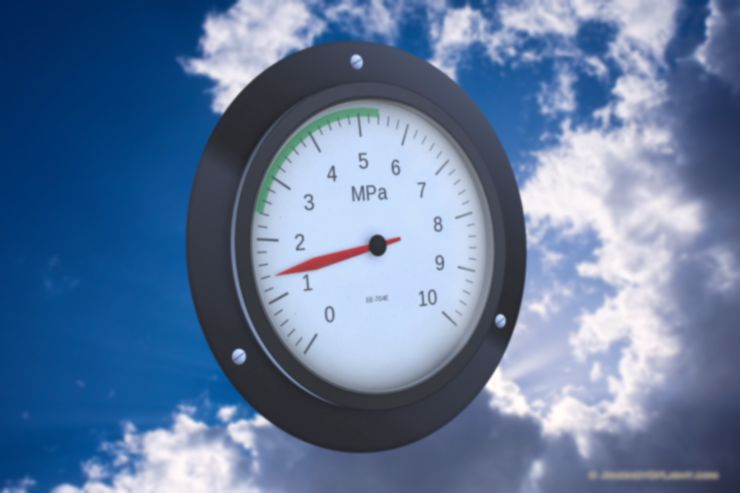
1.4 MPa
